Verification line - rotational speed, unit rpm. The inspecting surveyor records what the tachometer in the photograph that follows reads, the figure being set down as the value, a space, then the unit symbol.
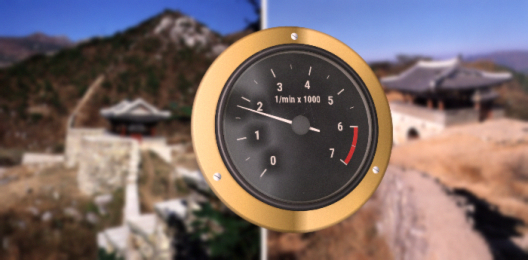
1750 rpm
